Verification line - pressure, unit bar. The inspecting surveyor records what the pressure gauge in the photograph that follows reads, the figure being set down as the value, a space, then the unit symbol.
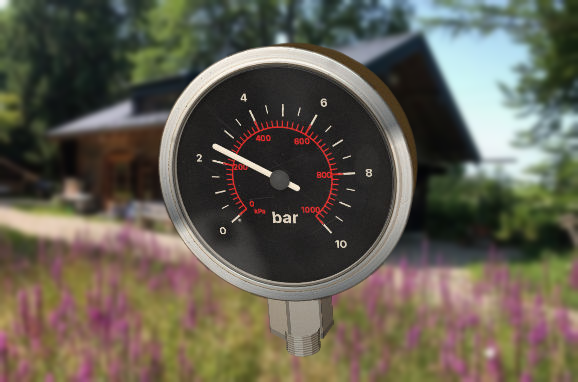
2.5 bar
